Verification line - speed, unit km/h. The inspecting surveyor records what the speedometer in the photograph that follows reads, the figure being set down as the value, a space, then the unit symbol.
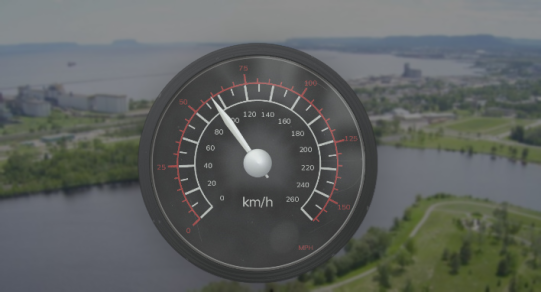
95 km/h
